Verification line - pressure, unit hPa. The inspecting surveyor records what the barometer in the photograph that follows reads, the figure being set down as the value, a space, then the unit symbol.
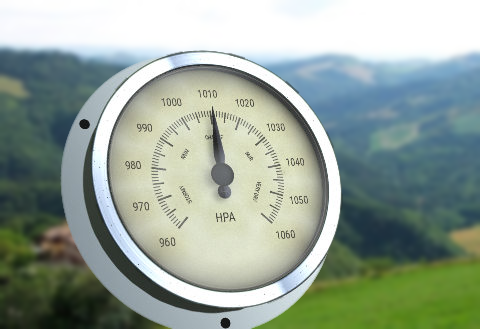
1010 hPa
